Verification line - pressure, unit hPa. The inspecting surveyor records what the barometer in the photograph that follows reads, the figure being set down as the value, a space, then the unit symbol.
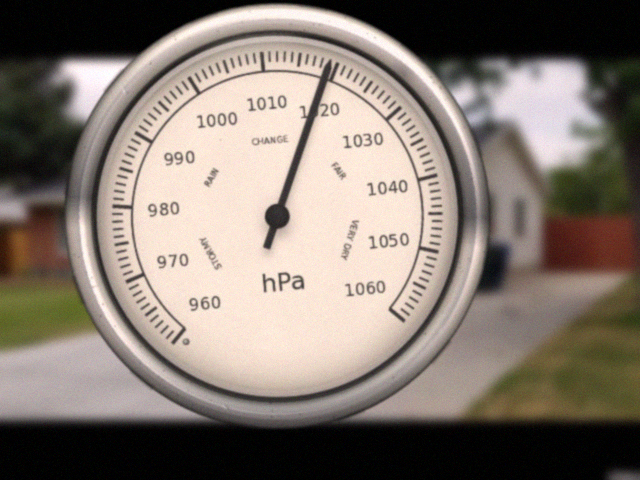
1019 hPa
